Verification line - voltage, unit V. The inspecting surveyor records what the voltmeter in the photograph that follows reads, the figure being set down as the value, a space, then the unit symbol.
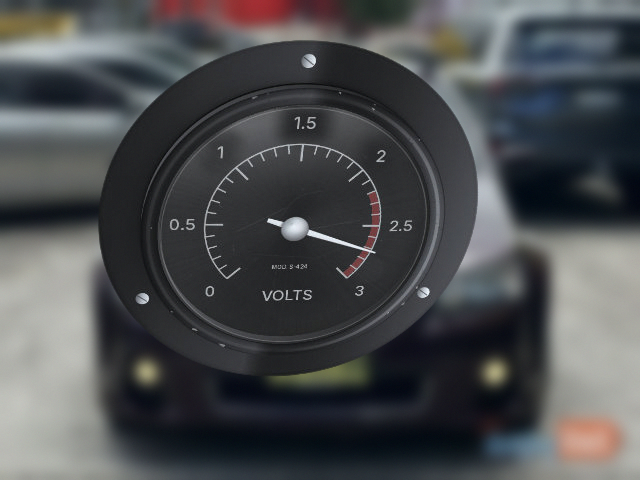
2.7 V
